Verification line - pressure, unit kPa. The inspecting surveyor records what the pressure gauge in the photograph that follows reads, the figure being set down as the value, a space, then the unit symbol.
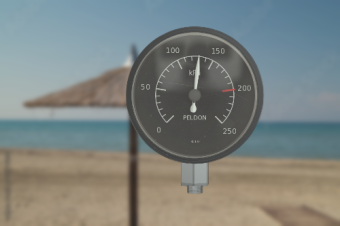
130 kPa
